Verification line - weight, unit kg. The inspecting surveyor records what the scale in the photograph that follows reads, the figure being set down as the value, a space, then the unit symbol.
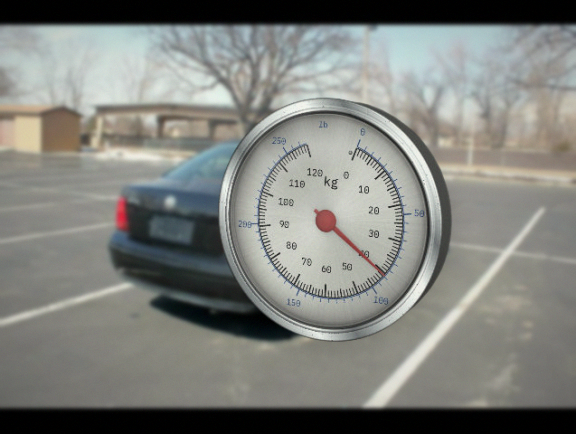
40 kg
